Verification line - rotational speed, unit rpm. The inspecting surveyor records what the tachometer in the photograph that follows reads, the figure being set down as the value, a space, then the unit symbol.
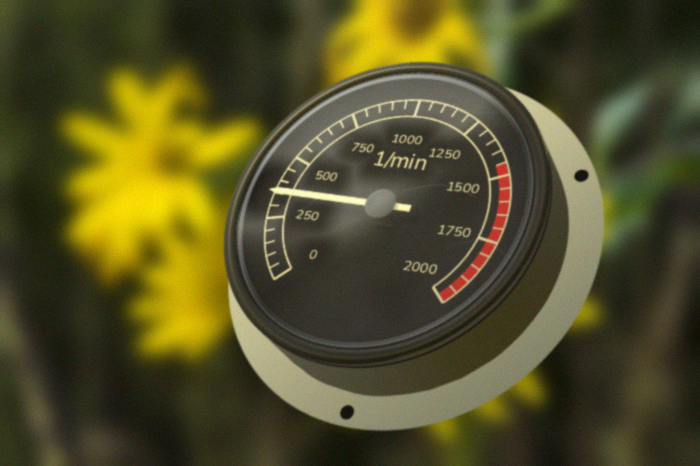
350 rpm
